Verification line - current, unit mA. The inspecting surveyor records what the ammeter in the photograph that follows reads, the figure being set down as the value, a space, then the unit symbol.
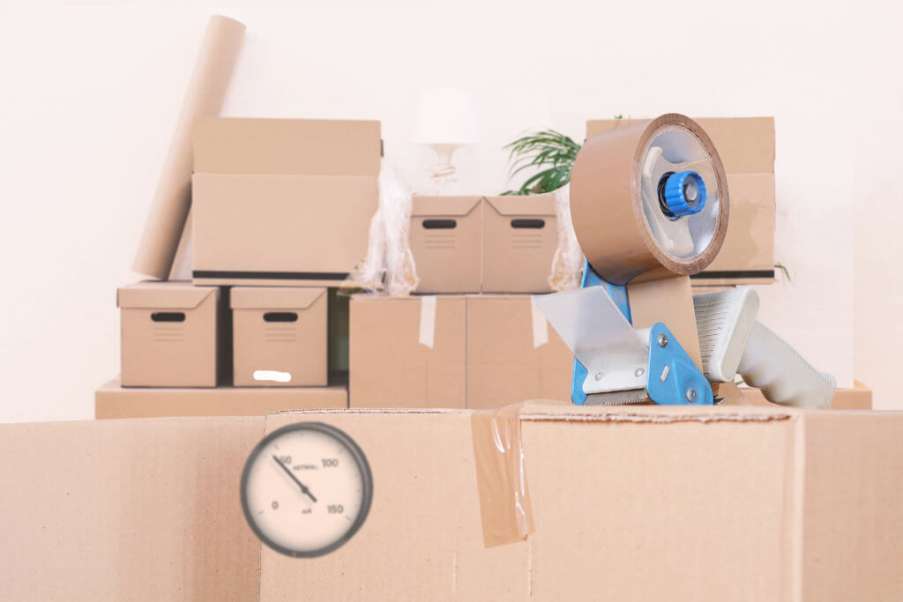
45 mA
